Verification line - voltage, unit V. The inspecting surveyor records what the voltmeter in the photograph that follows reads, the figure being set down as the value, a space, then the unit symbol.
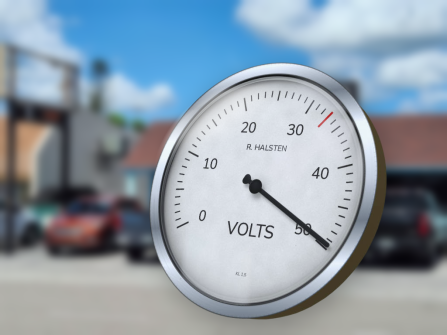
49.5 V
